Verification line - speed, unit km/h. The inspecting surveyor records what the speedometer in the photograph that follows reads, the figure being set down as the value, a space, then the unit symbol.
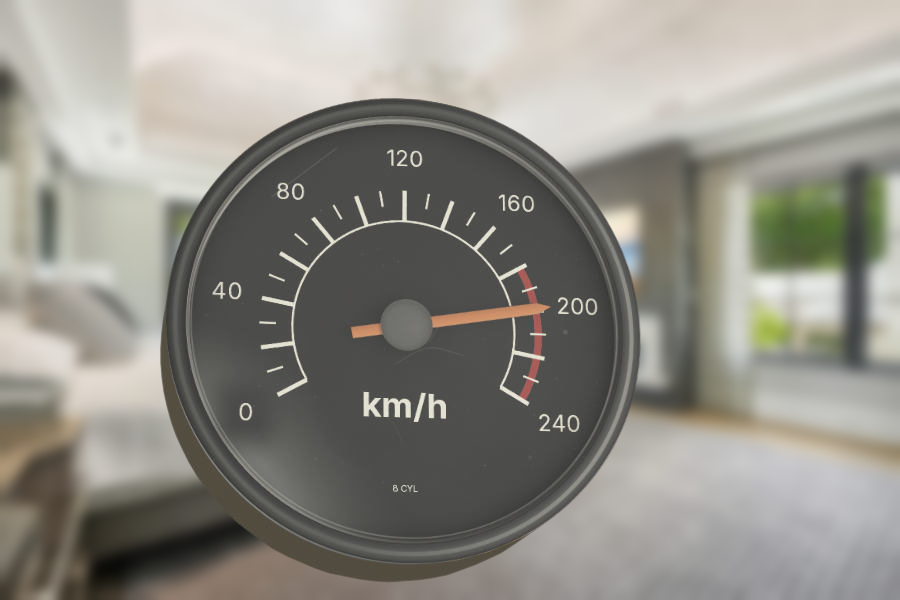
200 km/h
